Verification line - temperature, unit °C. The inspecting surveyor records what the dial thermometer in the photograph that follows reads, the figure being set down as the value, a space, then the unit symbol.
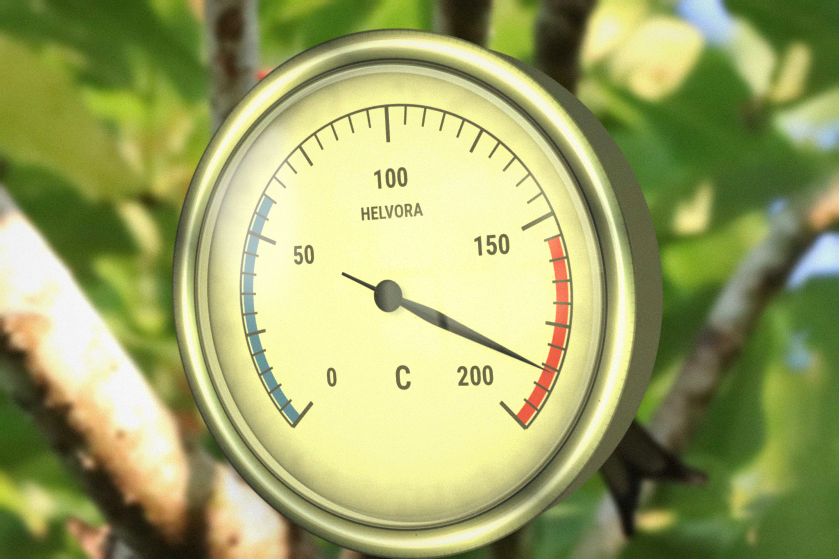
185 °C
